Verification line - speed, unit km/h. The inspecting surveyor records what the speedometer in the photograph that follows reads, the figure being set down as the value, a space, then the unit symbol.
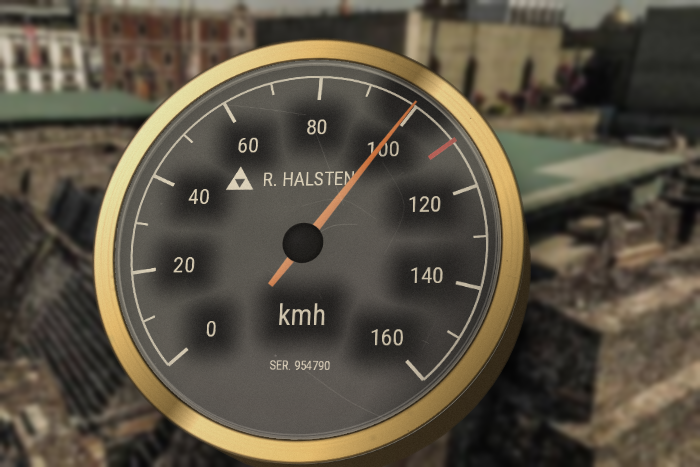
100 km/h
